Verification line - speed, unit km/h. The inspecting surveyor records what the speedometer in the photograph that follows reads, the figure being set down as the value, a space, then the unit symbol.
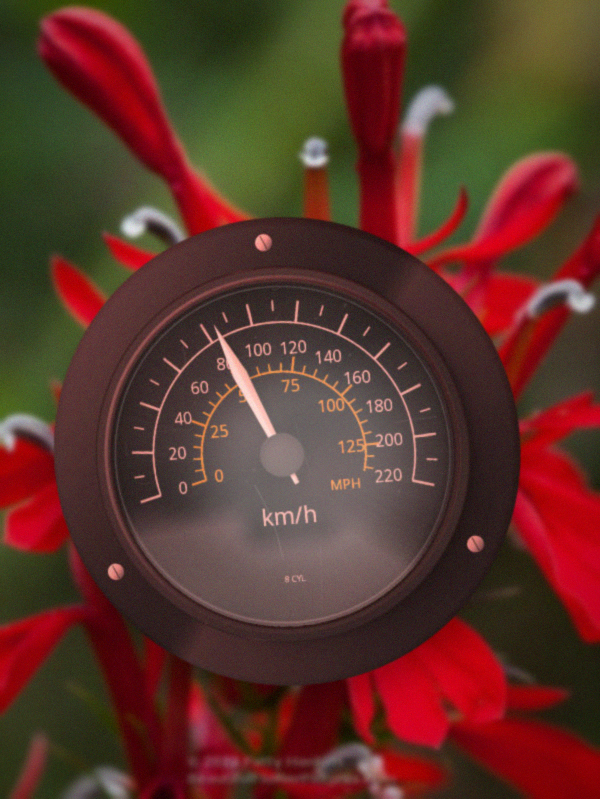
85 km/h
